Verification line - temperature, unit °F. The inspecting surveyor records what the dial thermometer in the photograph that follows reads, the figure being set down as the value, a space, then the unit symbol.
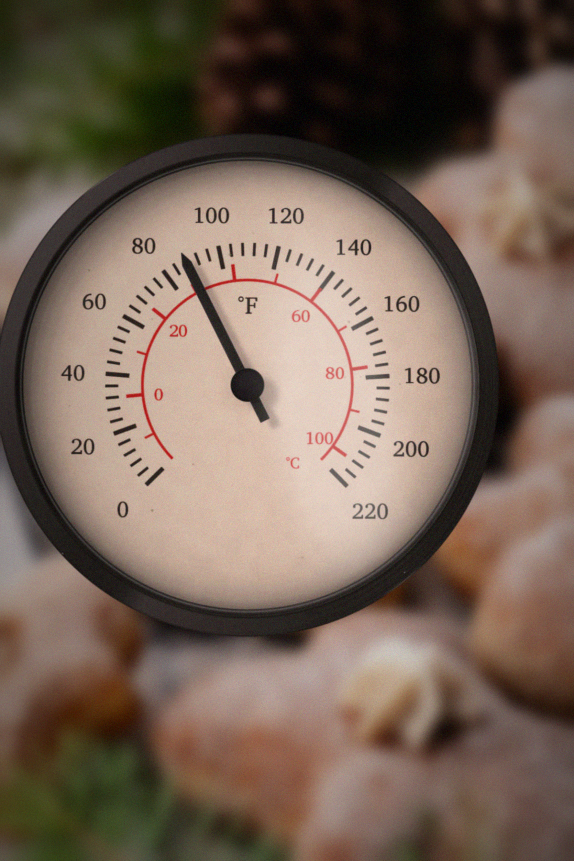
88 °F
